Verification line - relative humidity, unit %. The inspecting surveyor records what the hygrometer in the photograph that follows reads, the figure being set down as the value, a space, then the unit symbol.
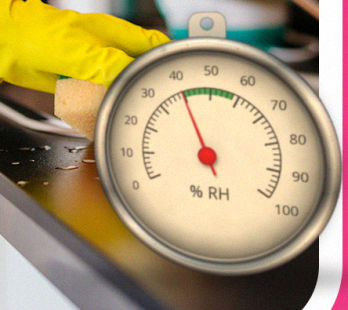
40 %
